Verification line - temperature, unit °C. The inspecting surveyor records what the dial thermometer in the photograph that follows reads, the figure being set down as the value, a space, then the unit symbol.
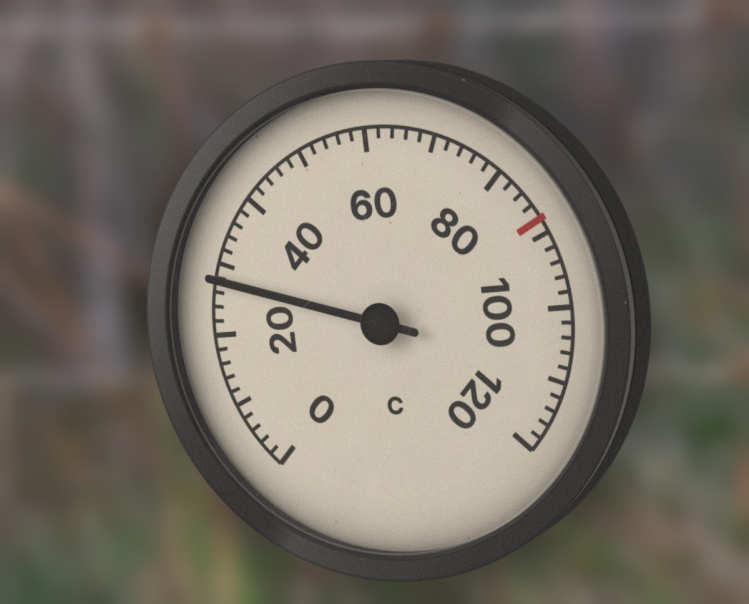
28 °C
